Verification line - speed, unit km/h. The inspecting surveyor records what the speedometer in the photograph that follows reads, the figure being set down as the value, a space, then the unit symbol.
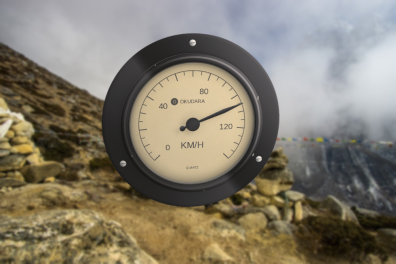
105 km/h
